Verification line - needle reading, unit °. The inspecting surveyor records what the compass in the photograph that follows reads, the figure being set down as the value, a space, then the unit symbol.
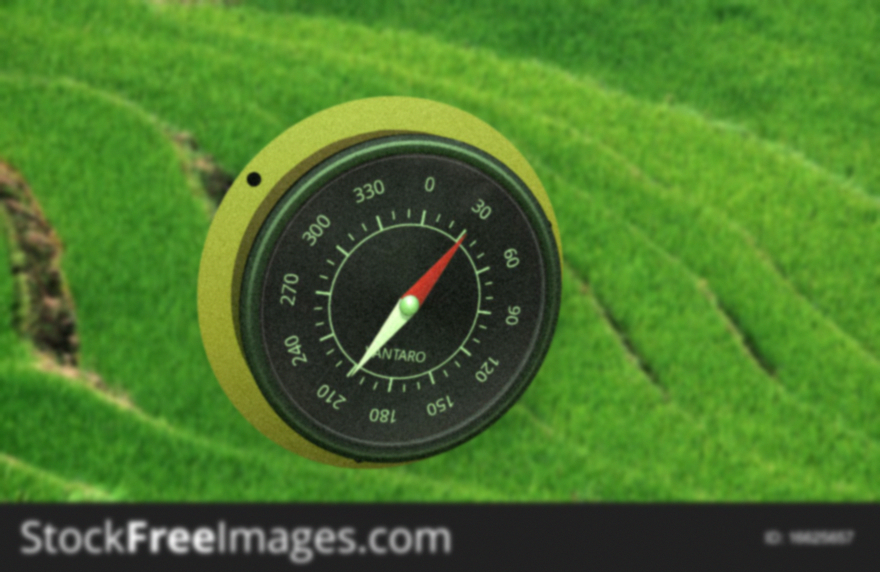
30 °
